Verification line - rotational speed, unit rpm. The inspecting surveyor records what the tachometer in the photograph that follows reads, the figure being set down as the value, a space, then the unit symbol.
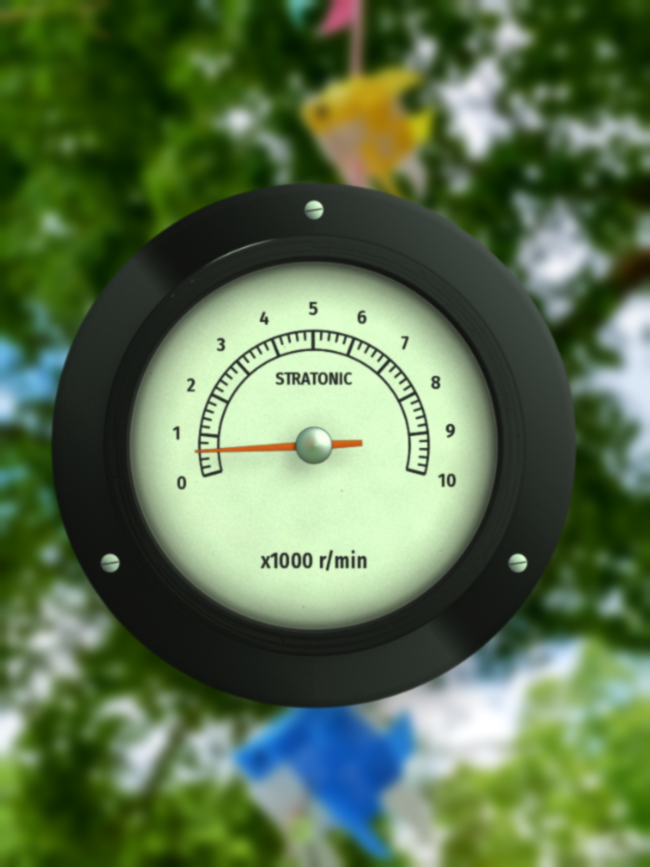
600 rpm
